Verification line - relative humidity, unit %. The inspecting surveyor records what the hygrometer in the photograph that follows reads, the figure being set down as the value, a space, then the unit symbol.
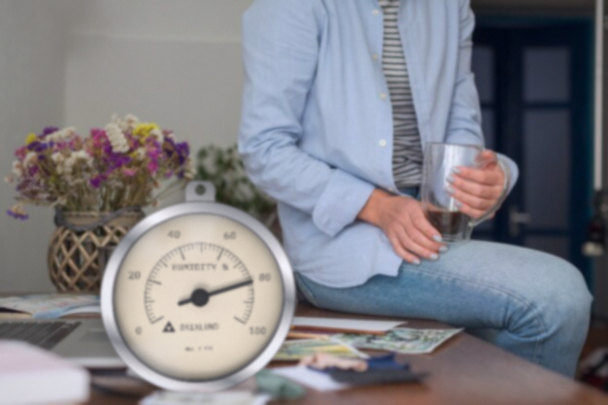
80 %
